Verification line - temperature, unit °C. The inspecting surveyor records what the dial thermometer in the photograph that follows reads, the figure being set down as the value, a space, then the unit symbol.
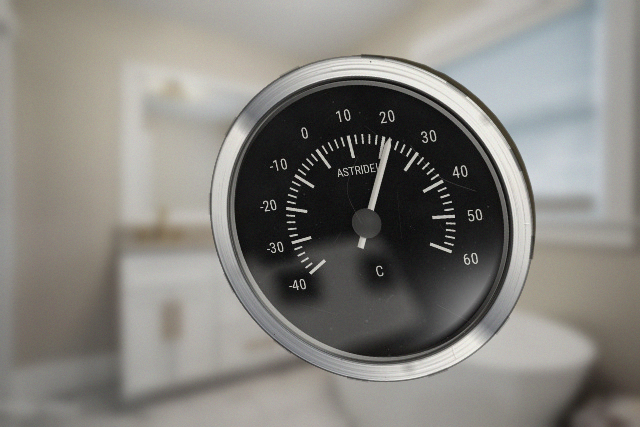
22 °C
